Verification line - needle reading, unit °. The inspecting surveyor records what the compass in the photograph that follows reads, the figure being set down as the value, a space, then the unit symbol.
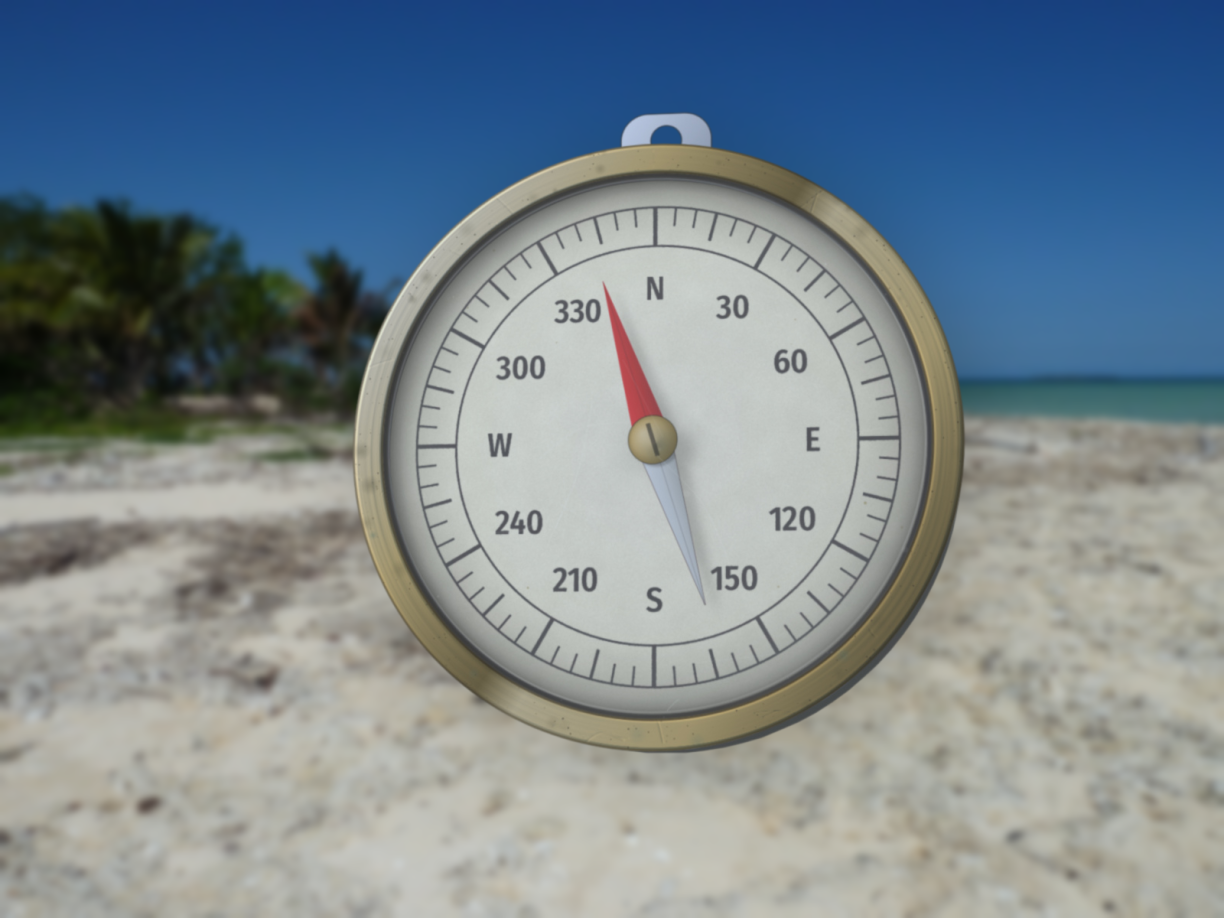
342.5 °
